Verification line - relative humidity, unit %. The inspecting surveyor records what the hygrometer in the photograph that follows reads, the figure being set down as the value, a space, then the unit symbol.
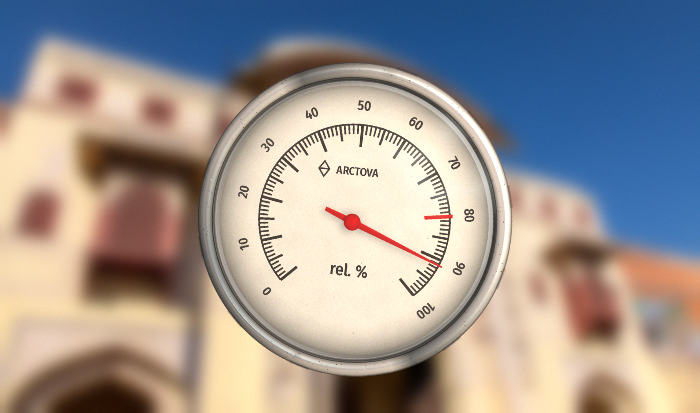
91 %
